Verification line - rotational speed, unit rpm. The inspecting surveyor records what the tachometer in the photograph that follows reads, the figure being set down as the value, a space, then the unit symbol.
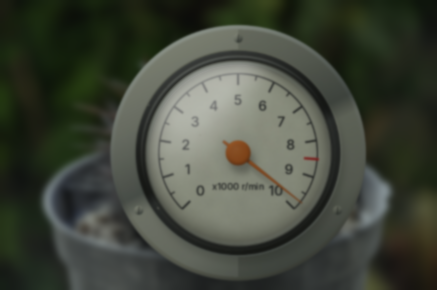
9750 rpm
